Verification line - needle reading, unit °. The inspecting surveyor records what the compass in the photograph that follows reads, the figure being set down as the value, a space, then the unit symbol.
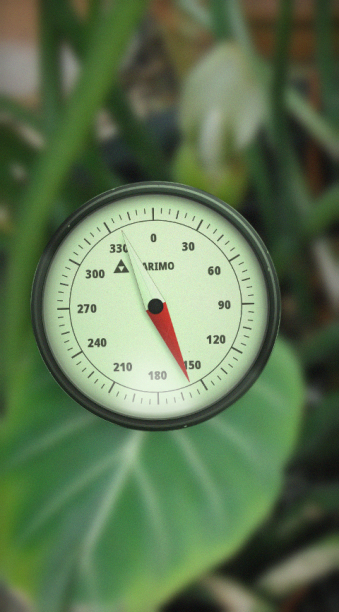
157.5 °
